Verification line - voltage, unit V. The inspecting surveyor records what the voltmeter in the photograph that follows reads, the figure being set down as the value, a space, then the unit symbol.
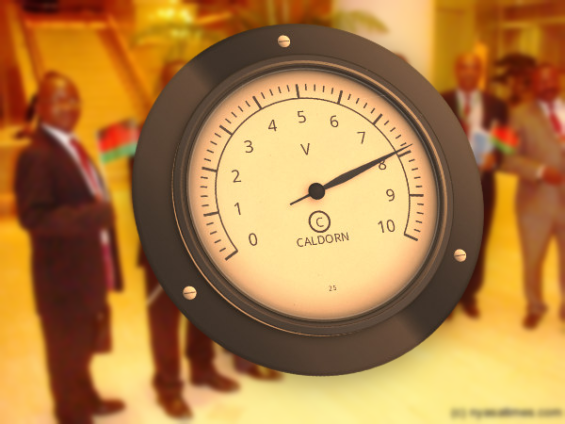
7.9 V
